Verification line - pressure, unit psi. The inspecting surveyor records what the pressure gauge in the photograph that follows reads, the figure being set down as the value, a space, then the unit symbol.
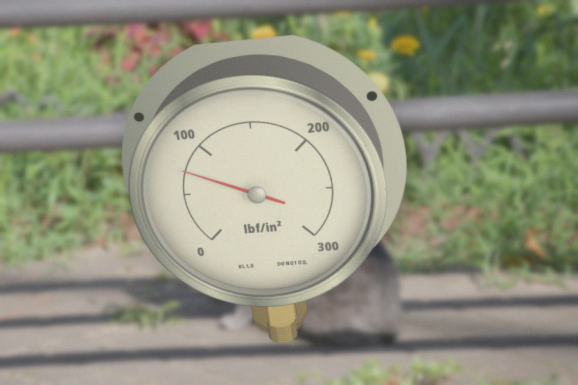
75 psi
